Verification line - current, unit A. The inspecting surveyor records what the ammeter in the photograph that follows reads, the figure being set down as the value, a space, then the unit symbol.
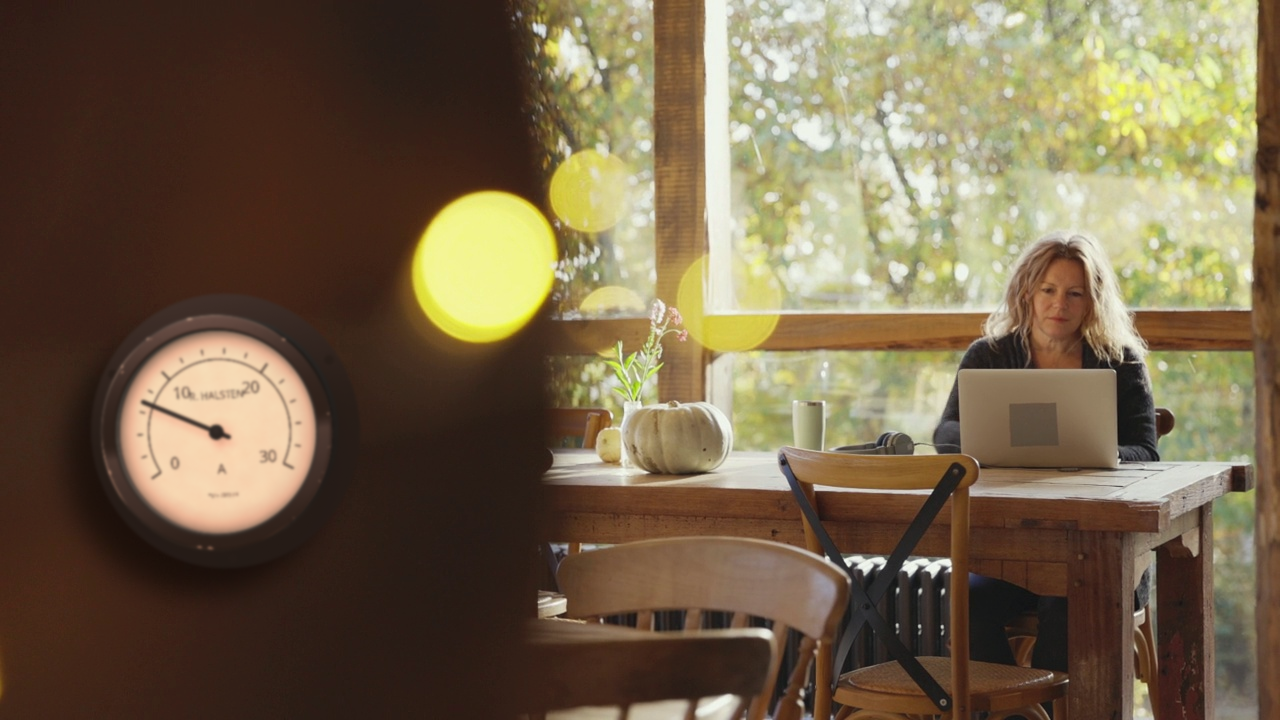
7 A
